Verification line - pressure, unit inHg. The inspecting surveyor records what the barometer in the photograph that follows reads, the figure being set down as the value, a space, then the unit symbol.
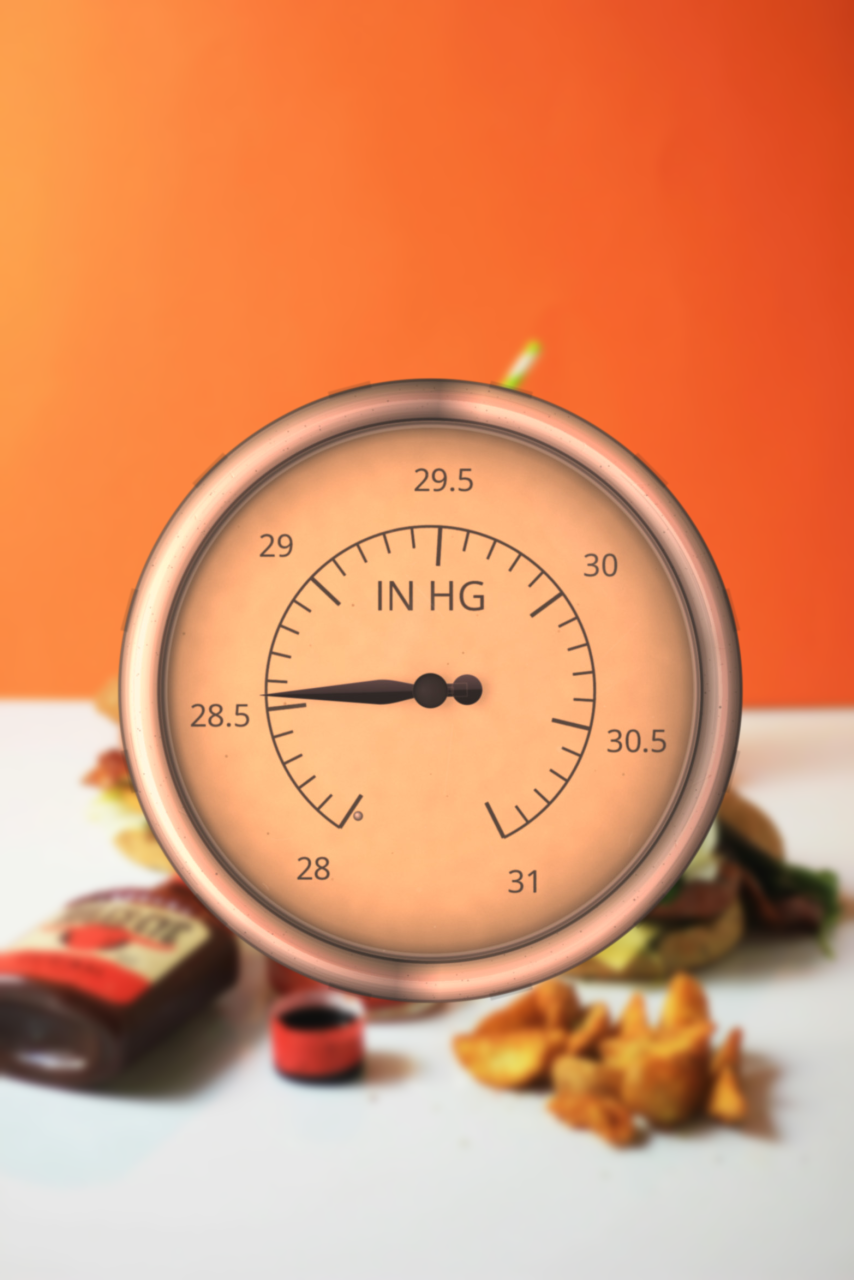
28.55 inHg
